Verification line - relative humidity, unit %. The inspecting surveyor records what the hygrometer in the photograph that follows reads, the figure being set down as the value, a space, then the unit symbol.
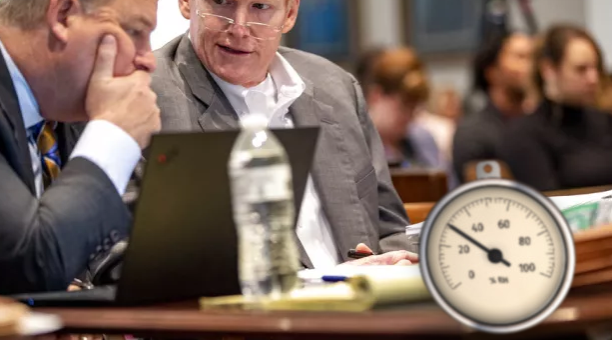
30 %
